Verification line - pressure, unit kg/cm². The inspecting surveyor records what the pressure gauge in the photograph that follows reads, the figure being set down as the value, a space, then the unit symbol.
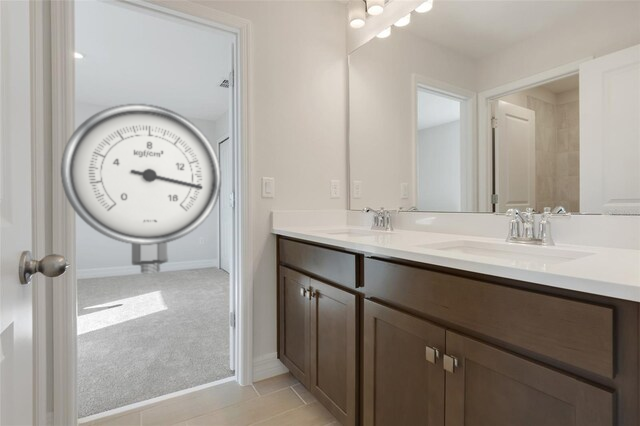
14 kg/cm²
